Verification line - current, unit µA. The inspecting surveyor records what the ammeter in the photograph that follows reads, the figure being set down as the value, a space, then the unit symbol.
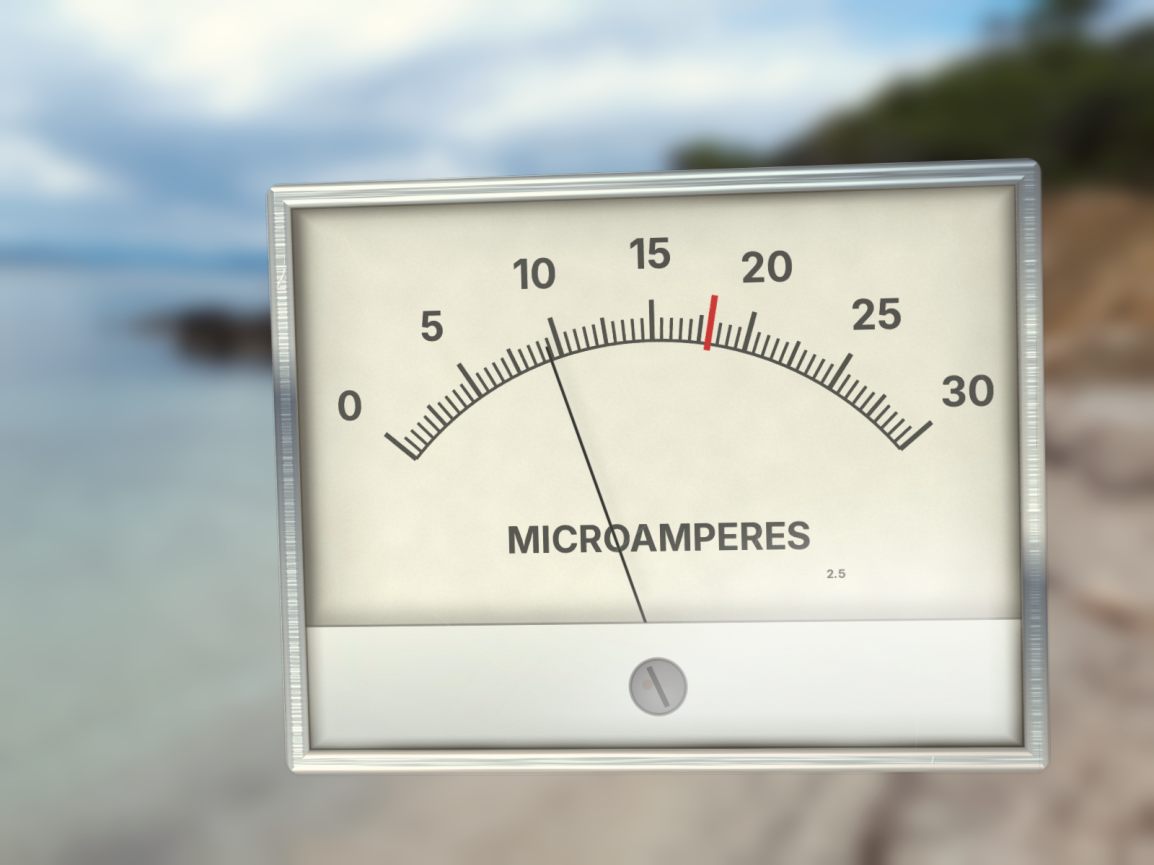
9.5 µA
